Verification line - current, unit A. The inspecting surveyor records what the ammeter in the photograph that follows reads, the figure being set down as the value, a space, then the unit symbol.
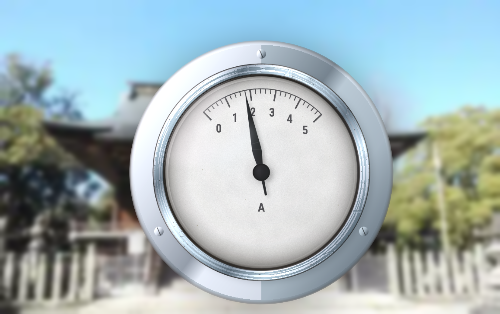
1.8 A
